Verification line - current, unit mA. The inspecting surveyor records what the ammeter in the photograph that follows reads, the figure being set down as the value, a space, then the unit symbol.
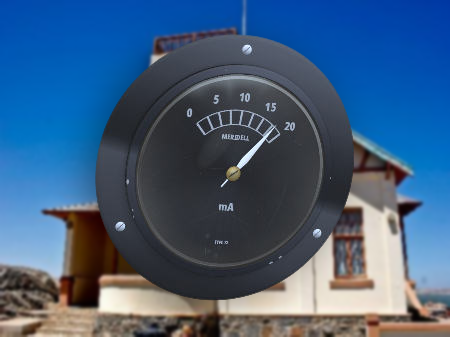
17.5 mA
